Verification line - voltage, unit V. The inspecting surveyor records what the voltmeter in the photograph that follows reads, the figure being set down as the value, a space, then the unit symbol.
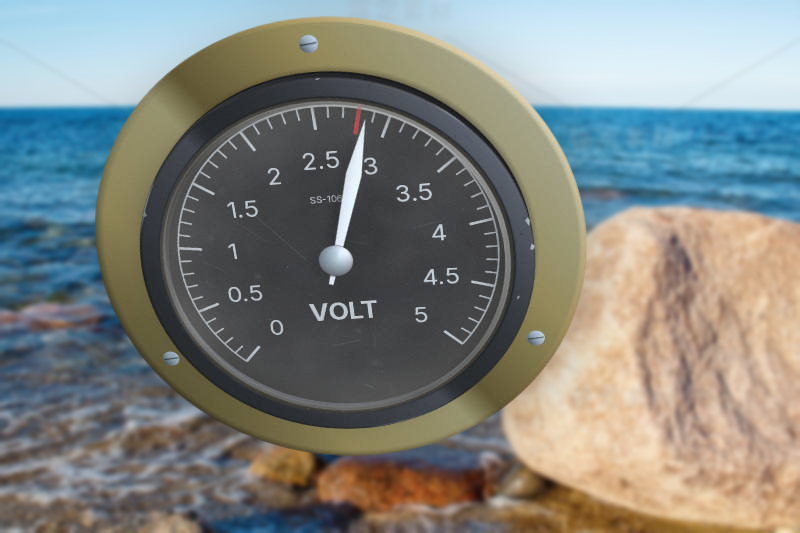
2.85 V
